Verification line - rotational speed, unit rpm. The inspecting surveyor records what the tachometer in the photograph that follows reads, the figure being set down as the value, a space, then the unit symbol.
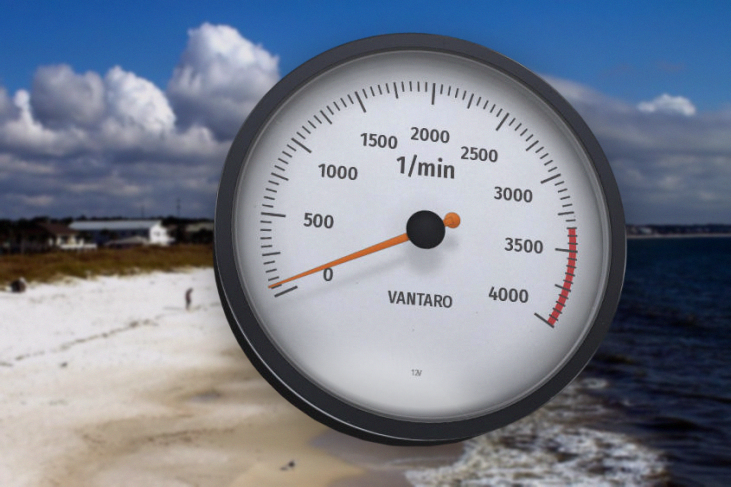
50 rpm
